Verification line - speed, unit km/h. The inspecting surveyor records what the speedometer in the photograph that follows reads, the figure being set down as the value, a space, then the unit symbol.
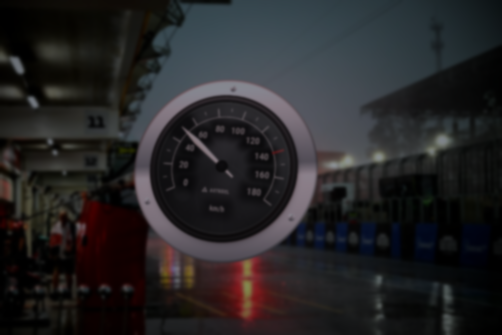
50 km/h
